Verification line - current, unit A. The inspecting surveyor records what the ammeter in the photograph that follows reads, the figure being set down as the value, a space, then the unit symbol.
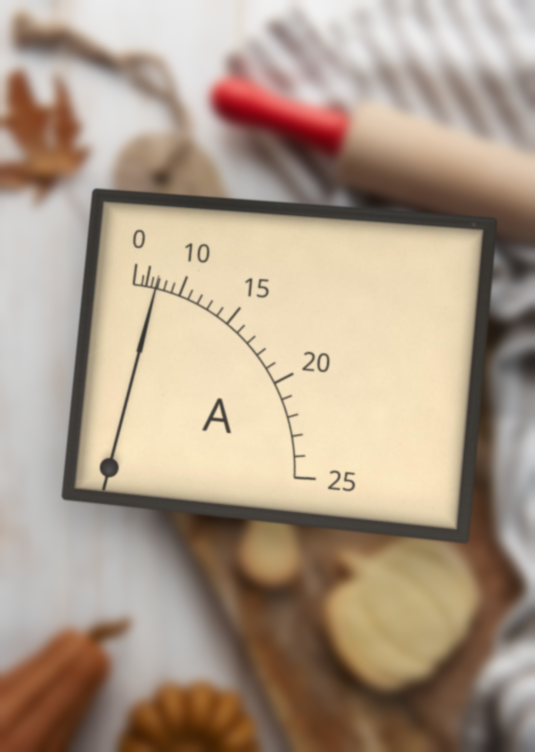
7 A
